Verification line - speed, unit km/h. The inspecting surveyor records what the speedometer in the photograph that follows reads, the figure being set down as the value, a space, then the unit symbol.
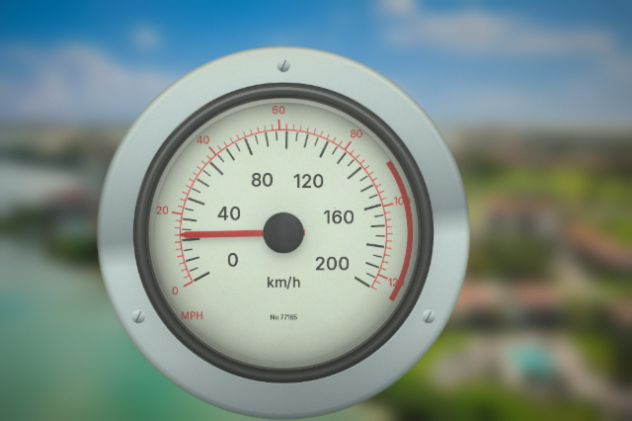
22.5 km/h
